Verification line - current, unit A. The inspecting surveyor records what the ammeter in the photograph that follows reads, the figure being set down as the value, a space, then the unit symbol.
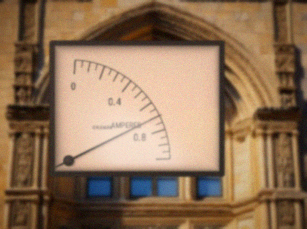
0.7 A
